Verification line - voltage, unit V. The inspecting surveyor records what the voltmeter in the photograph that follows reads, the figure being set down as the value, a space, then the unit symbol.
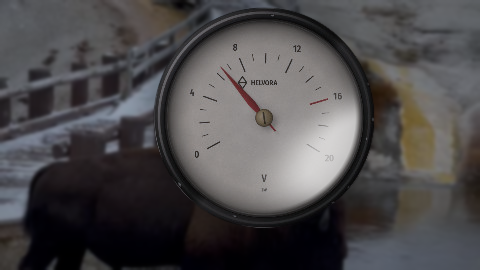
6.5 V
